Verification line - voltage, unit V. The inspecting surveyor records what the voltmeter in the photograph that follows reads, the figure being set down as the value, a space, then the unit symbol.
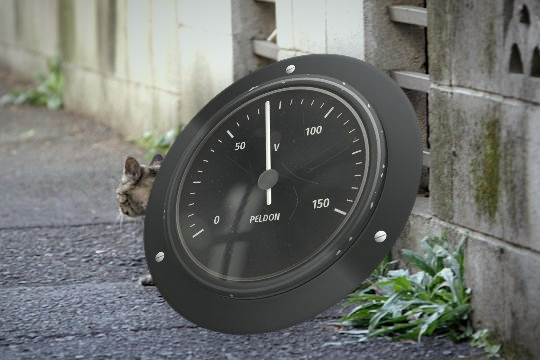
70 V
